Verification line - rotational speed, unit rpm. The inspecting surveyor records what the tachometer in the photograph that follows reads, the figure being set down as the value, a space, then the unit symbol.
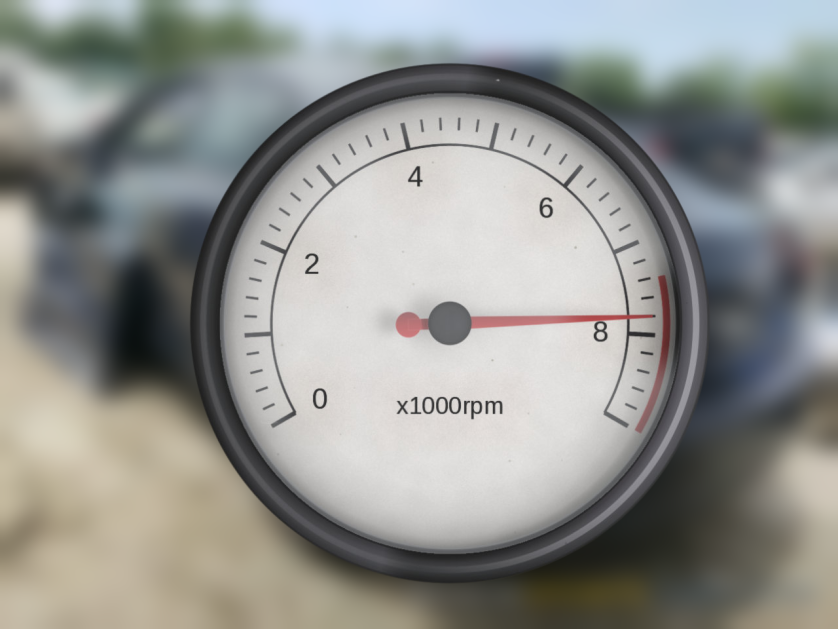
7800 rpm
